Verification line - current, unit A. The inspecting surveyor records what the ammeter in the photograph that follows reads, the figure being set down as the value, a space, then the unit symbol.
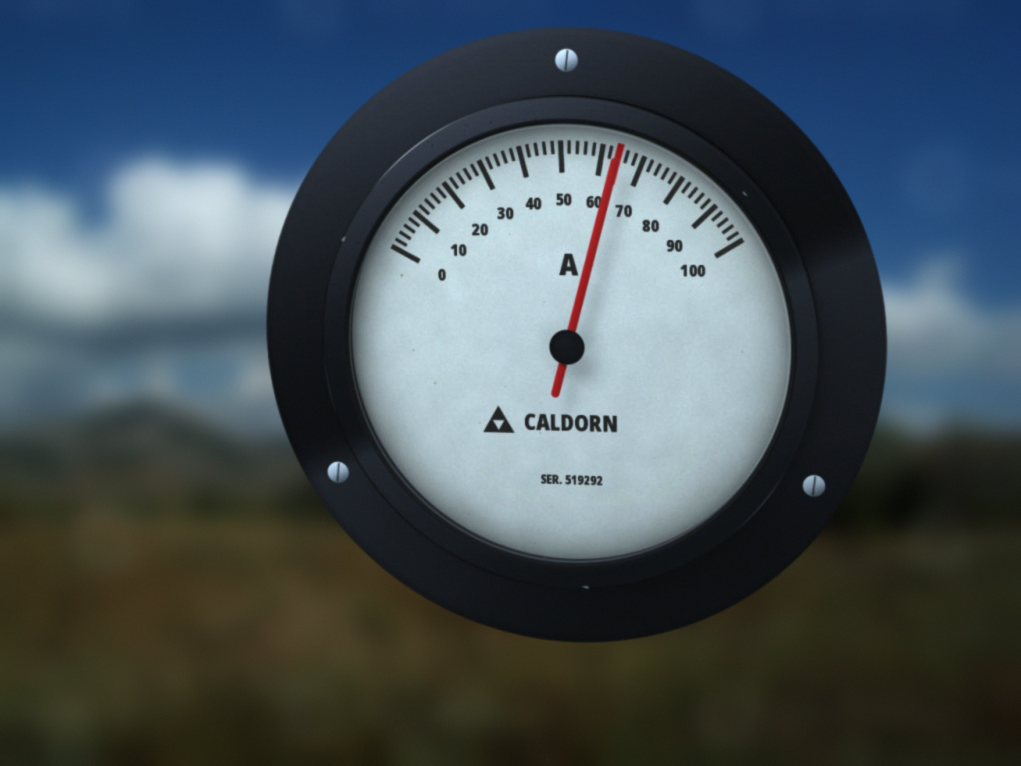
64 A
